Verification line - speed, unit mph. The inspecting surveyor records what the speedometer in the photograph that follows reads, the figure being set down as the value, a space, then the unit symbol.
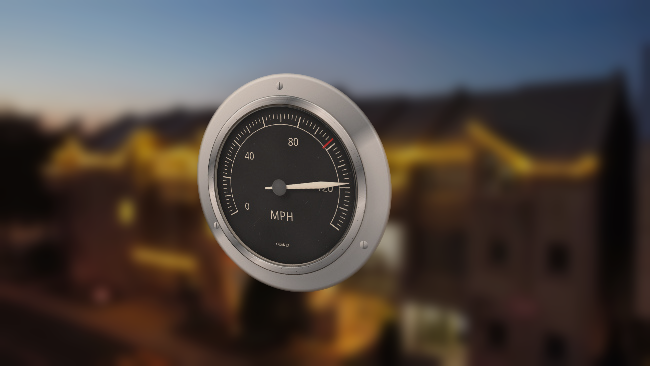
118 mph
